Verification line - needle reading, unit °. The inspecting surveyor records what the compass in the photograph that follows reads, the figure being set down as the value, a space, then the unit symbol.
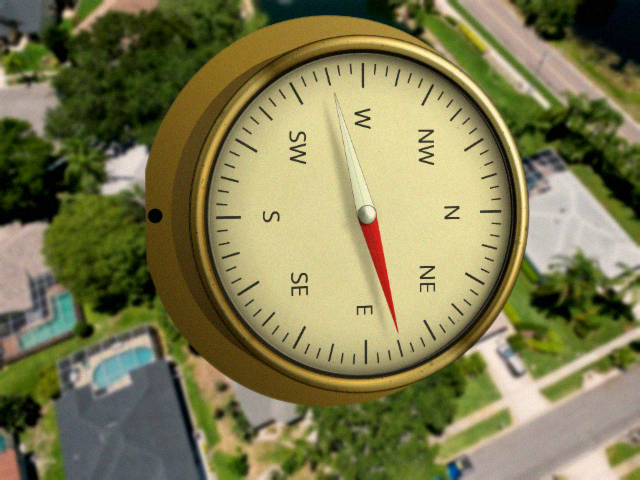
75 °
